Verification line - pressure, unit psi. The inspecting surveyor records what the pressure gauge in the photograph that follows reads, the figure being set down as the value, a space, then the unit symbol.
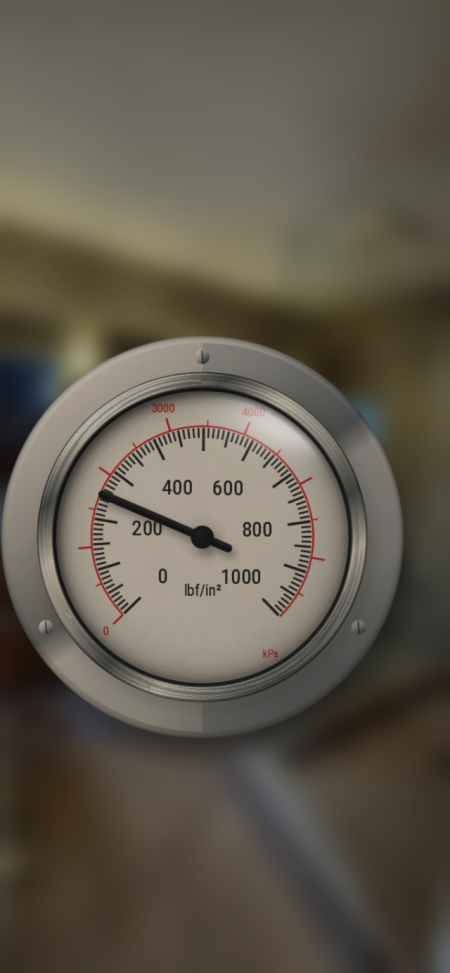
250 psi
